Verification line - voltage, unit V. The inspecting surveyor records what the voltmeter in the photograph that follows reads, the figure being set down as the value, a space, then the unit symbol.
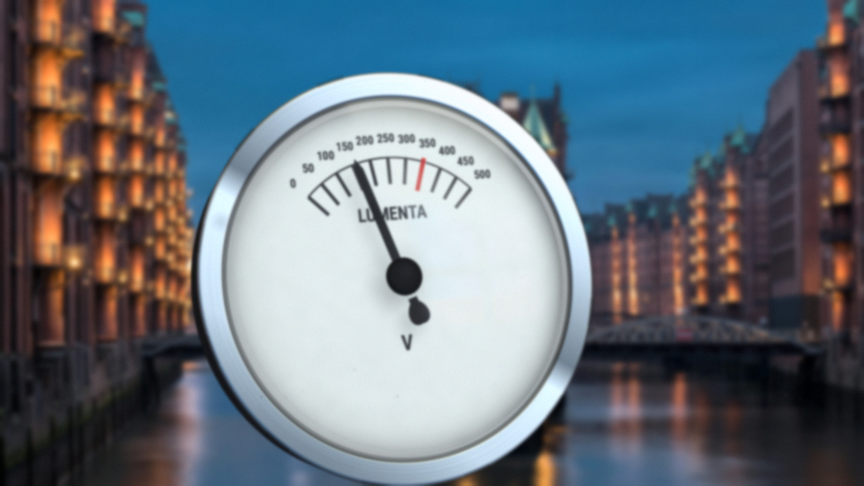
150 V
